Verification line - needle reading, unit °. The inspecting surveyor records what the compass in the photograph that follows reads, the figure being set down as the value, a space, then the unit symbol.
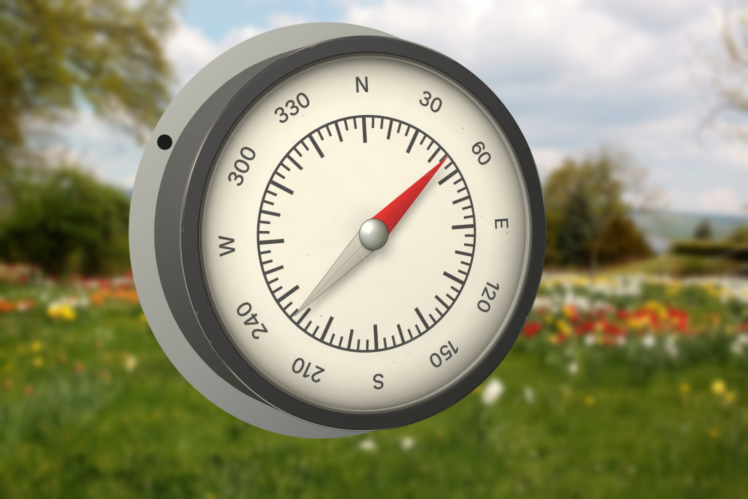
50 °
